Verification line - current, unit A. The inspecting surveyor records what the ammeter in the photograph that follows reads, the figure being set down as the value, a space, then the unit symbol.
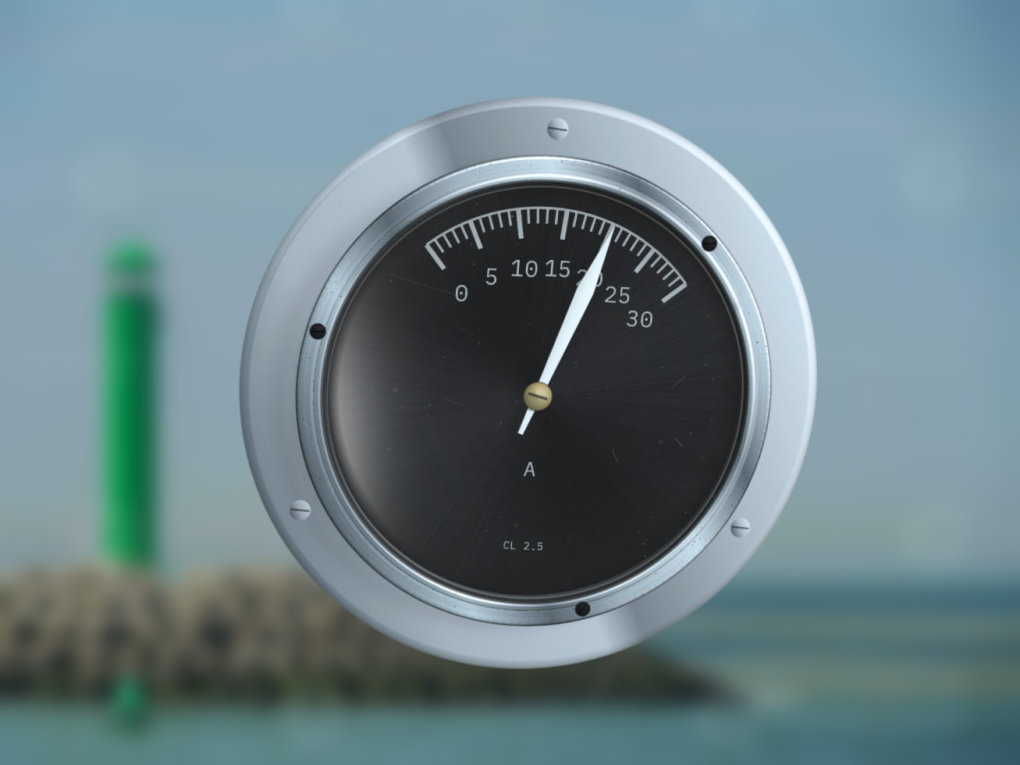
20 A
